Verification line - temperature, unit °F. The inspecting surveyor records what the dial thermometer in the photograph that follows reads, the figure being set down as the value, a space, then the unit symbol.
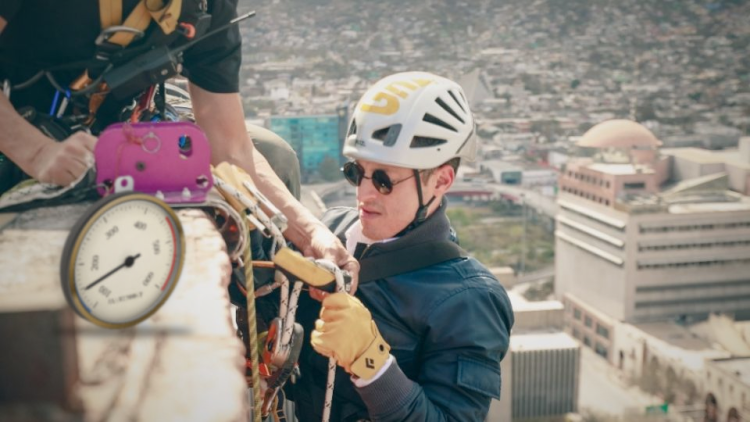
150 °F
